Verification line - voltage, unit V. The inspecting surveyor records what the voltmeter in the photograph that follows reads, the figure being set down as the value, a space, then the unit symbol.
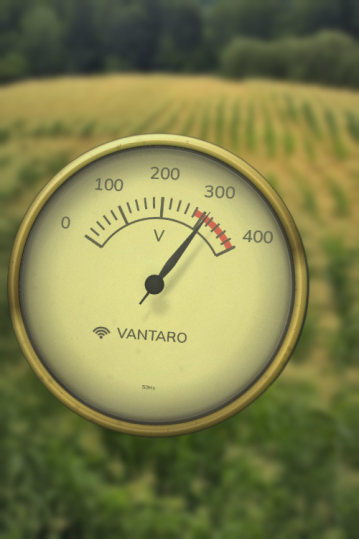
310 V
